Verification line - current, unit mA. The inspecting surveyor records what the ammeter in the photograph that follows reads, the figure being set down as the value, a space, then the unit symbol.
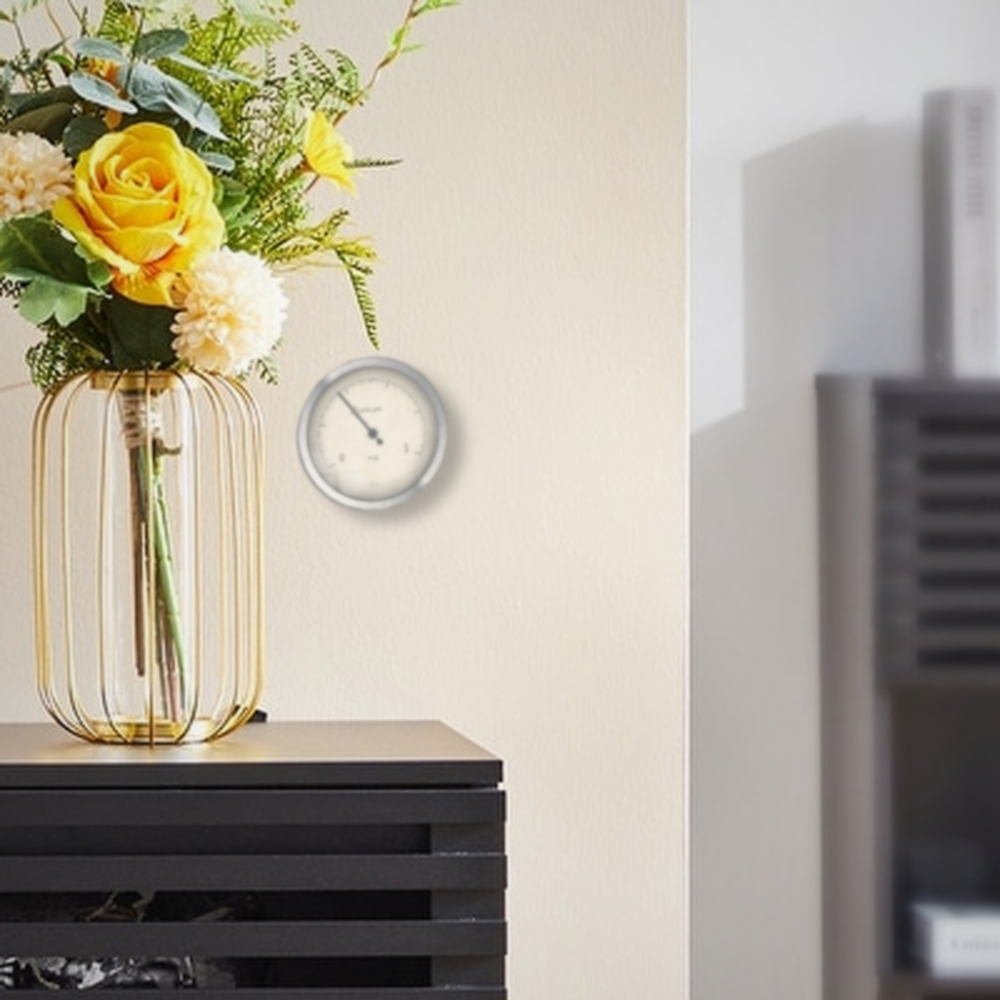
1.8 mA
